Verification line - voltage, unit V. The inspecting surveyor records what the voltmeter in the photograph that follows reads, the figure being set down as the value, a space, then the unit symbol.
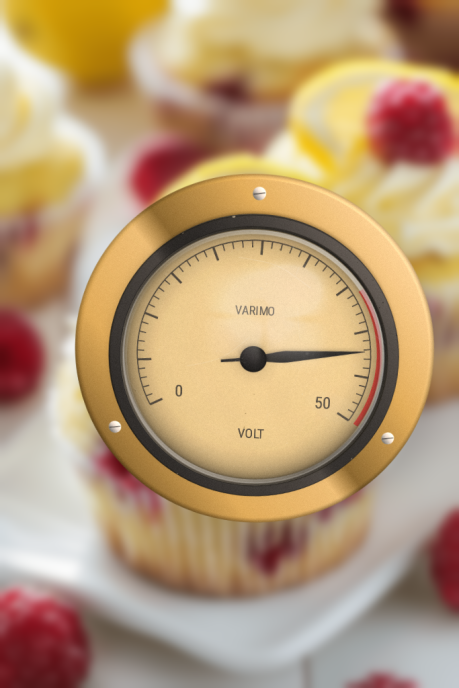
42 V
